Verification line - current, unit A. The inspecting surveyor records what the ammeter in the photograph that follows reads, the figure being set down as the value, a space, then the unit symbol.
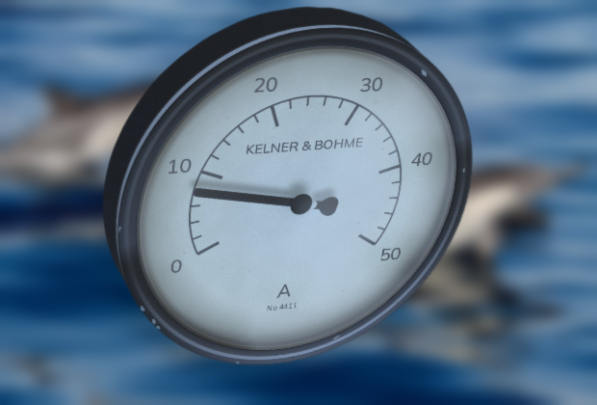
8 A
